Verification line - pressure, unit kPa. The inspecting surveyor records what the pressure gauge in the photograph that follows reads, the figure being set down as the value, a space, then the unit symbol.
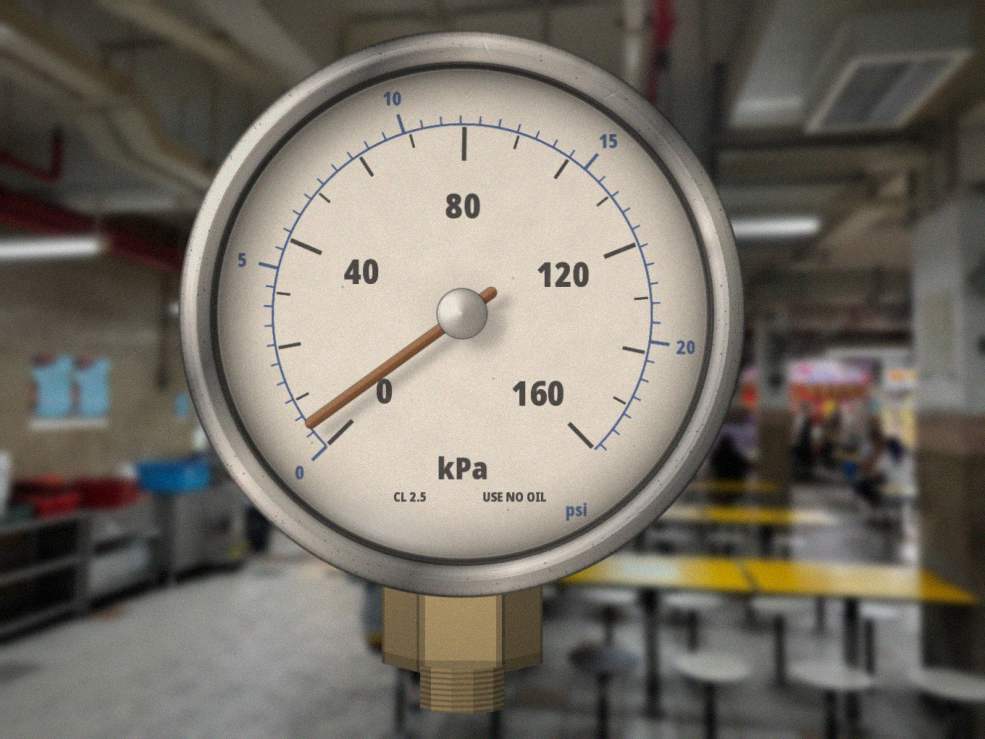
5 kPa
